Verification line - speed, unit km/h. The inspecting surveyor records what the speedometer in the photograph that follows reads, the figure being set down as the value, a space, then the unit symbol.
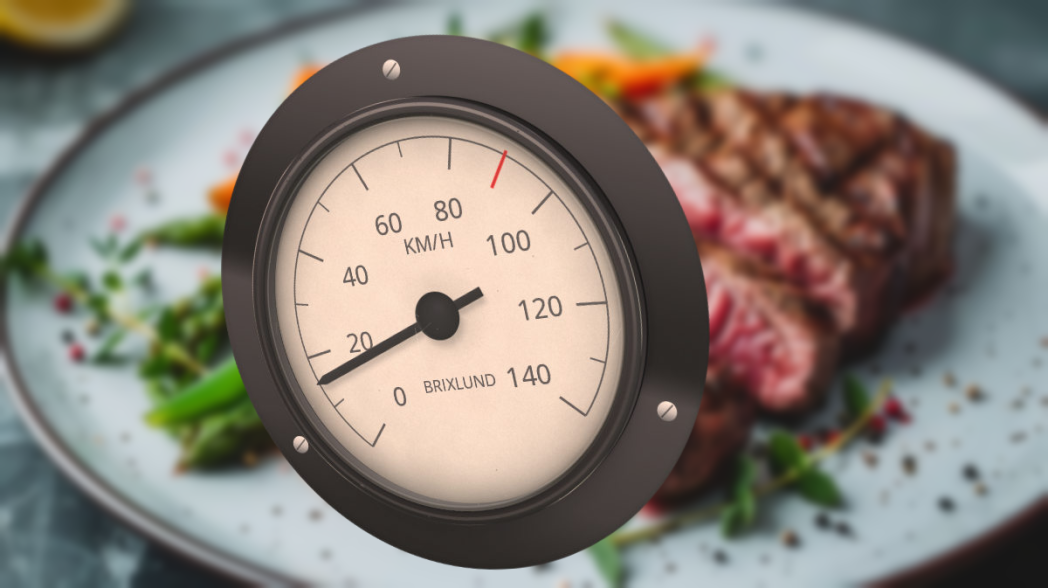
15 km/h
